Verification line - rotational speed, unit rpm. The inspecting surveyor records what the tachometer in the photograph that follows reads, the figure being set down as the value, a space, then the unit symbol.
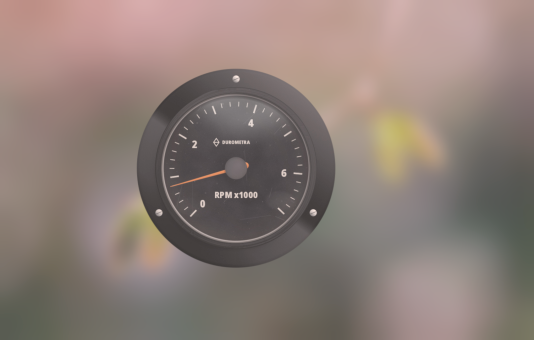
800 rpm
